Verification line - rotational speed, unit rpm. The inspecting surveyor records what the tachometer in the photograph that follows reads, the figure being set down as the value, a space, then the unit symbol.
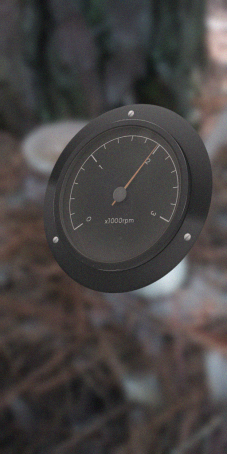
2000 rpm
